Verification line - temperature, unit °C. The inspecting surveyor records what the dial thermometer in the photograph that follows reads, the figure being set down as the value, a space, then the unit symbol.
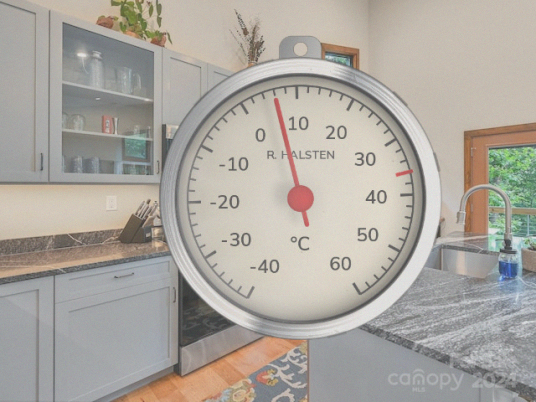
6 °C
